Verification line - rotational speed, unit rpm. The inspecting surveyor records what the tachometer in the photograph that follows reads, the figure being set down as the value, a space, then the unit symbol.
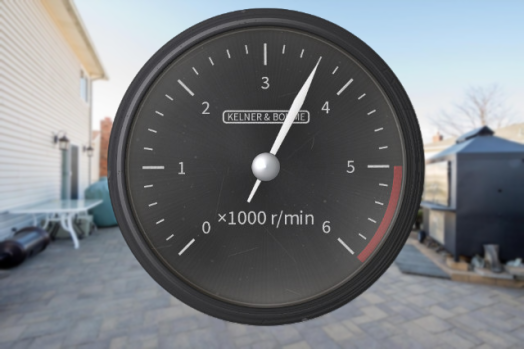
3600 rpm
